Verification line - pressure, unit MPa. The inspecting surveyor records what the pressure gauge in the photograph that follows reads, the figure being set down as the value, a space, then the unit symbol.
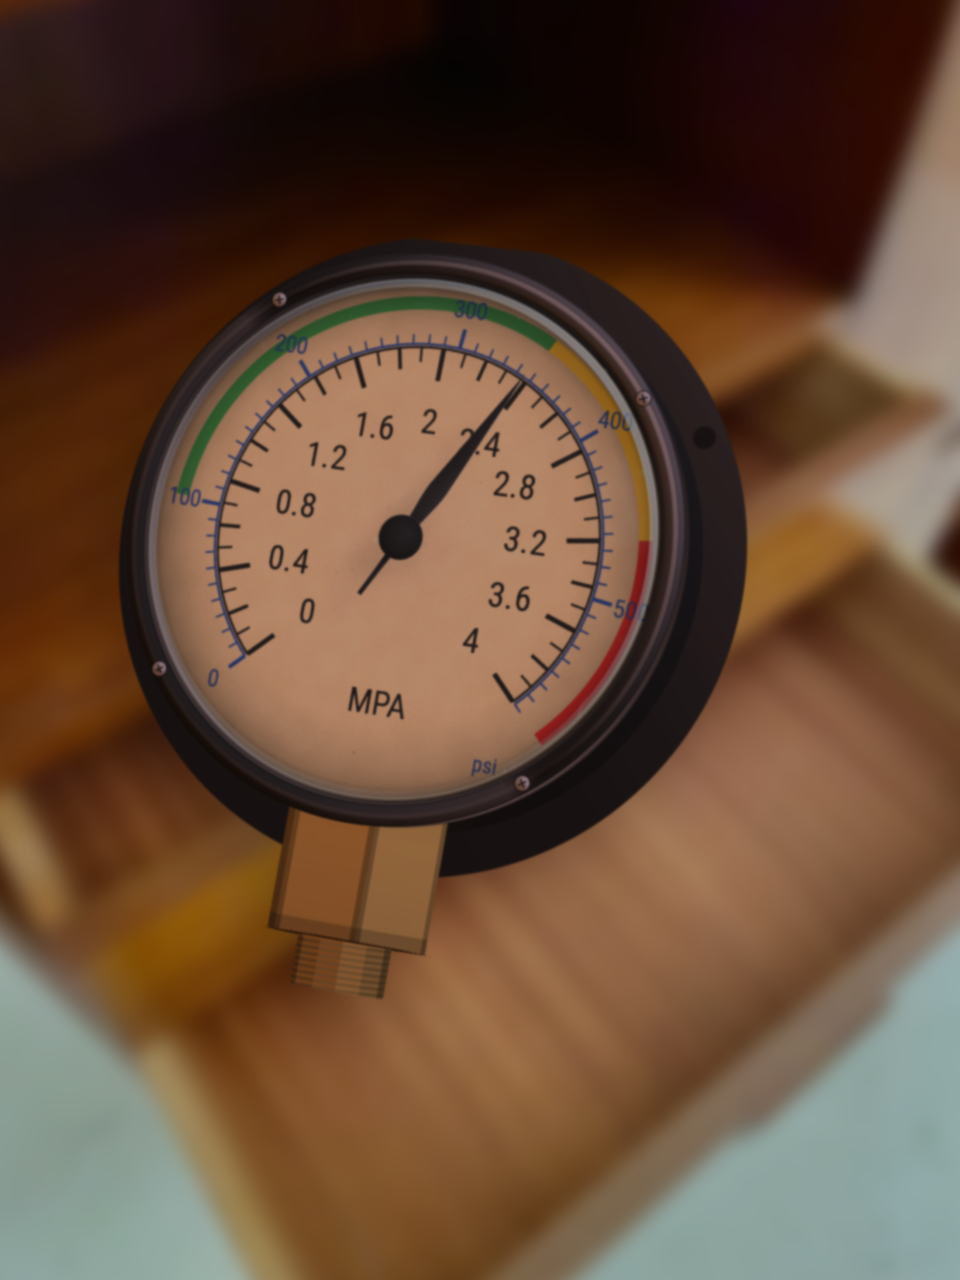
2.4 MPa
